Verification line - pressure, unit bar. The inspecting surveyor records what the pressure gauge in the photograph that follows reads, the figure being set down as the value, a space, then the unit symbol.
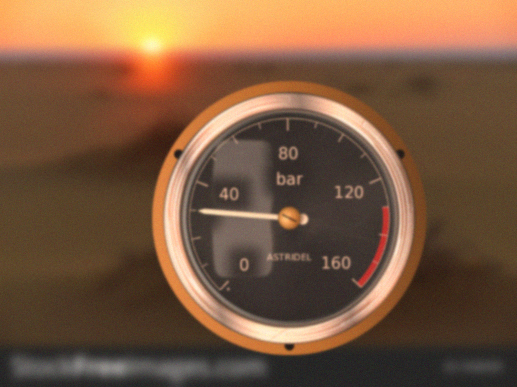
30 bar
